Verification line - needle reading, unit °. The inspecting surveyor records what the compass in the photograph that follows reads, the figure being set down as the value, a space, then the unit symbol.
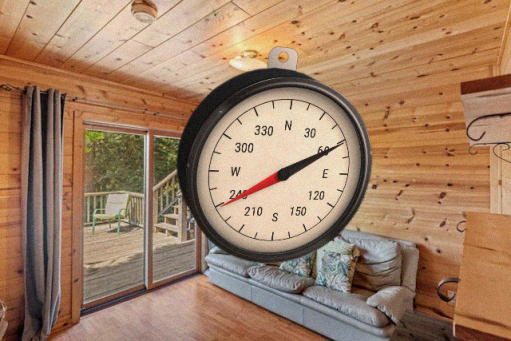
240 °
